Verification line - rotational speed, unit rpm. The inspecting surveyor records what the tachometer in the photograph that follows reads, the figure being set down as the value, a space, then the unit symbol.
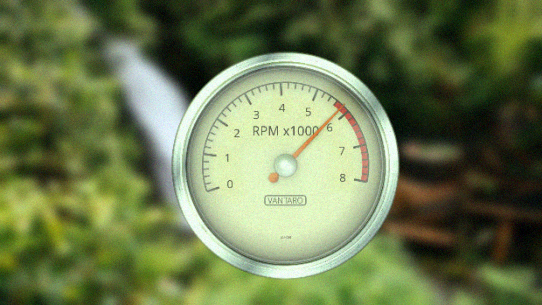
5800 rpm
